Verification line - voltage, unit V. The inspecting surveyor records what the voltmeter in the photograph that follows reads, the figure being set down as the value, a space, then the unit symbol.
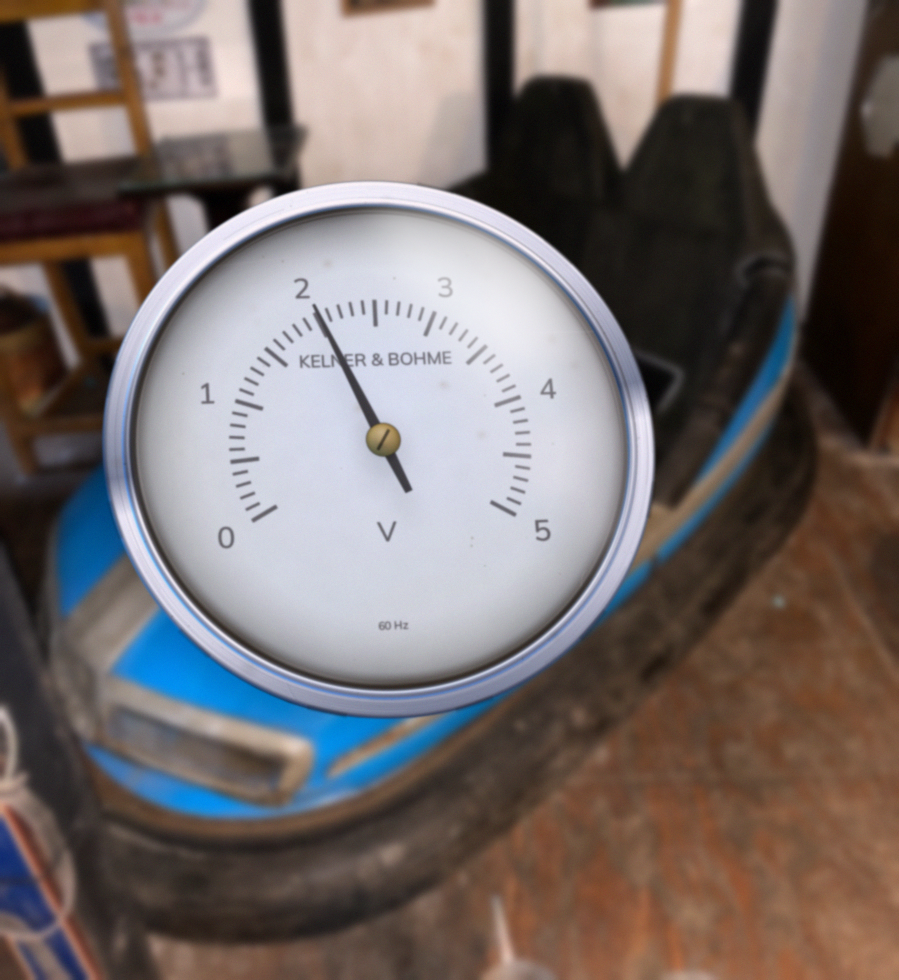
2 V
